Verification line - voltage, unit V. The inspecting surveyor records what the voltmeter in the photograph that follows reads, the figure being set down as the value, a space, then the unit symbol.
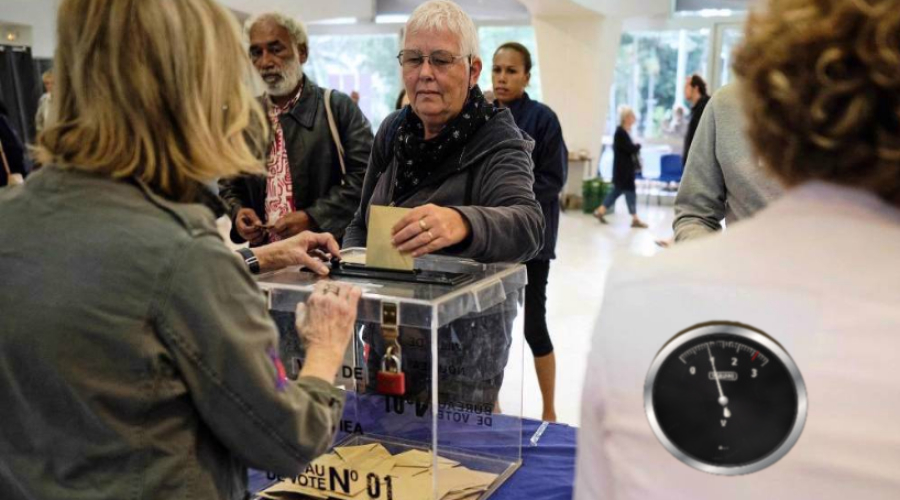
1 V
